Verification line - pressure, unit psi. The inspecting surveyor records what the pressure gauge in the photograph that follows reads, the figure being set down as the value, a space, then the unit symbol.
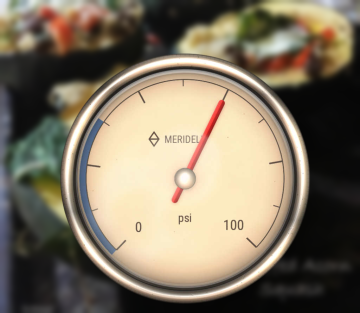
60 psi
